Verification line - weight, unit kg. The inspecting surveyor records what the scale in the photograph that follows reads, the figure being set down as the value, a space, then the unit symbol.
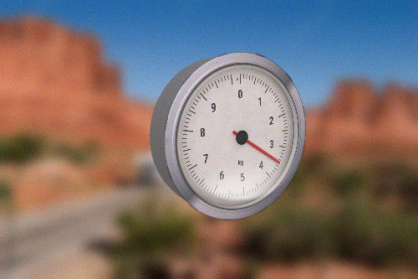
3.5 kg
